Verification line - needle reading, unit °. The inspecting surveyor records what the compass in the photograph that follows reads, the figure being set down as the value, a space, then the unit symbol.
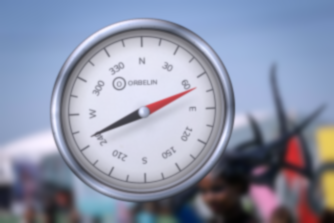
67.5 °
